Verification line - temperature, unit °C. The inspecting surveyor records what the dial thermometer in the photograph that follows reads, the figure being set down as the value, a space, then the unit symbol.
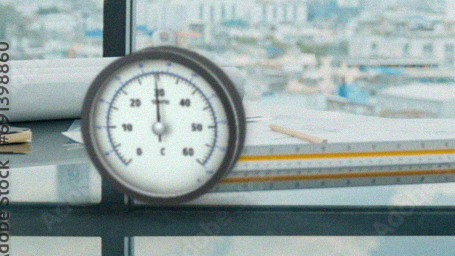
30 °C
